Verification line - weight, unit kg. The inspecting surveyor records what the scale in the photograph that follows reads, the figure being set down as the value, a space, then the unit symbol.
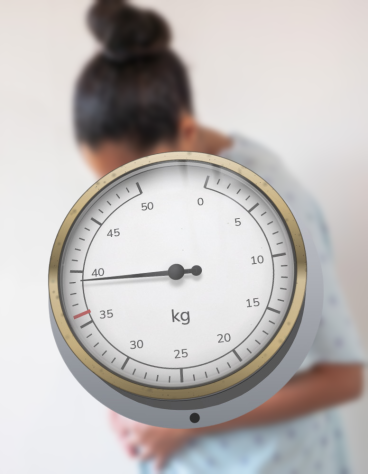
39 kg
